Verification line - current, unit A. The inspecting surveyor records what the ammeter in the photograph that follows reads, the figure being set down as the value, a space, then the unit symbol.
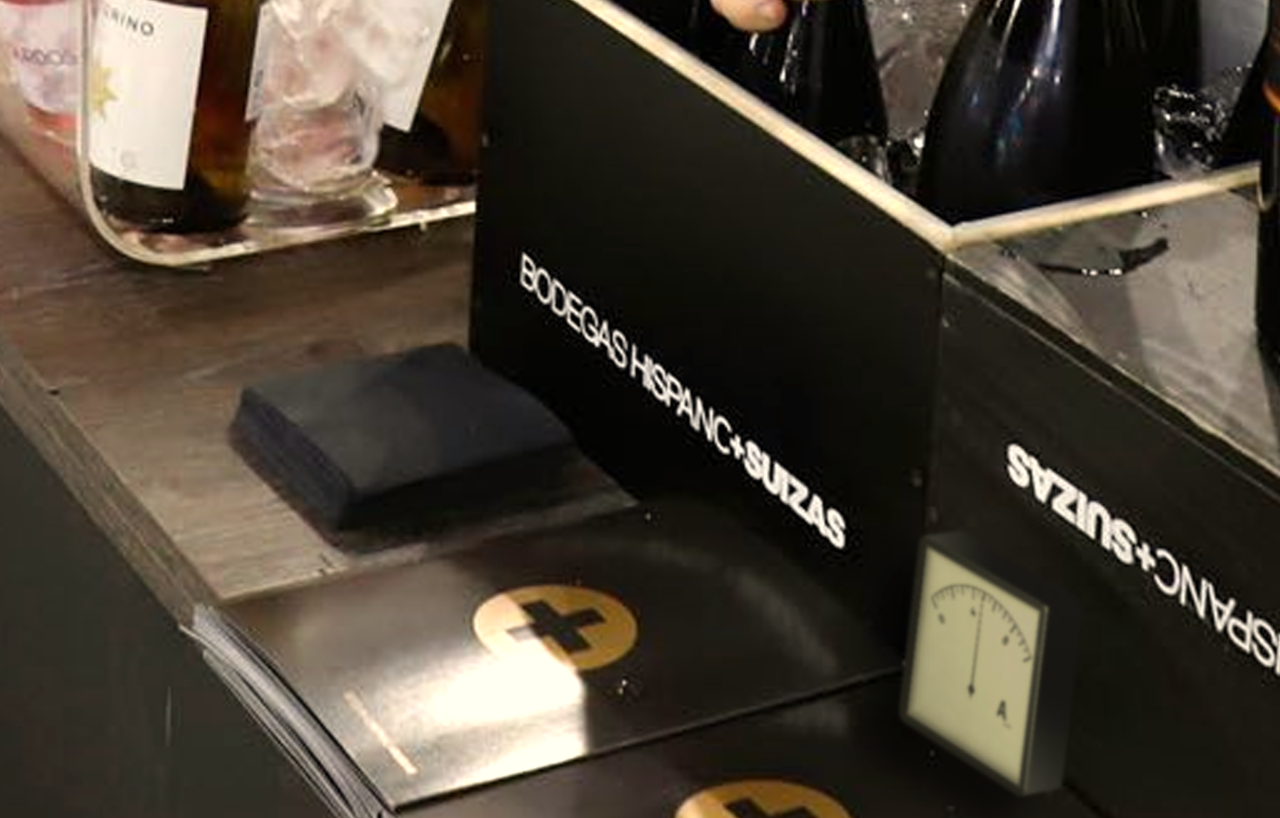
5 A
